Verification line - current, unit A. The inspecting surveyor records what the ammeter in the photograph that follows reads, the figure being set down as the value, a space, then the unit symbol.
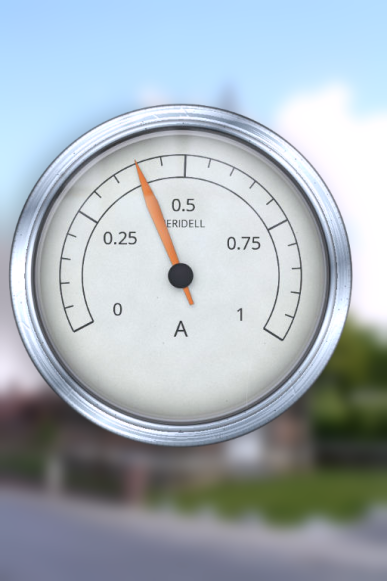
0.4 A
